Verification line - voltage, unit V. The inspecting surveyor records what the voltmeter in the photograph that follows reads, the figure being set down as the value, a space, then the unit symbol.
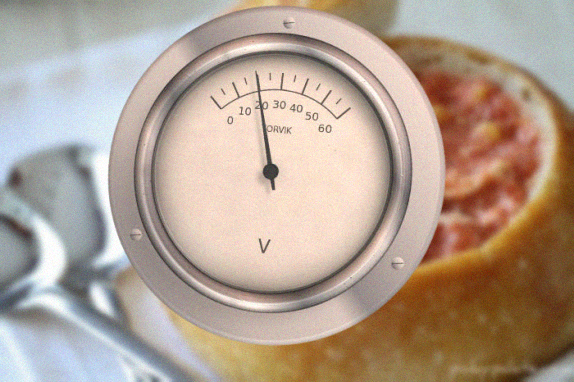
20 V
